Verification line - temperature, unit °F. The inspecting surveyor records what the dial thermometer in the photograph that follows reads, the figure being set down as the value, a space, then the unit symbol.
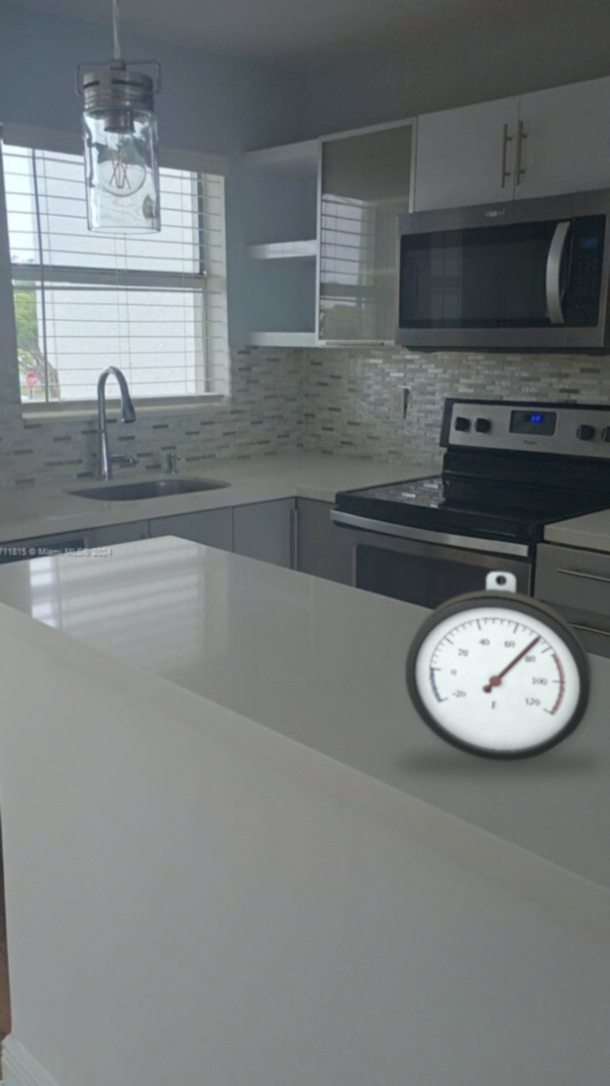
72 °F
